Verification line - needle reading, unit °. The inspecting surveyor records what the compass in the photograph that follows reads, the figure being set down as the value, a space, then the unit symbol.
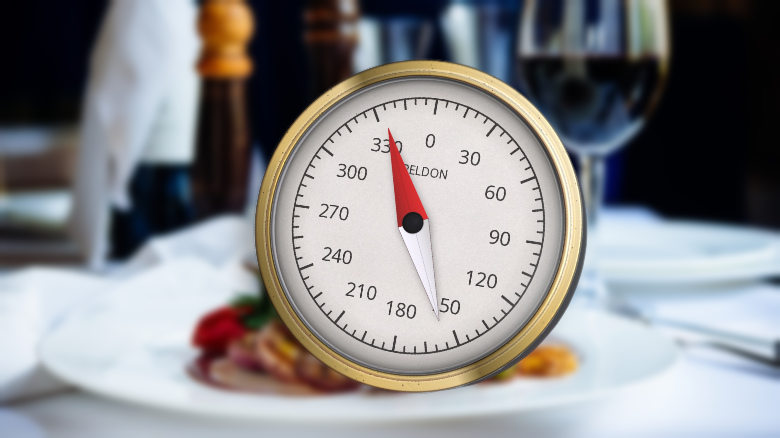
335 °
